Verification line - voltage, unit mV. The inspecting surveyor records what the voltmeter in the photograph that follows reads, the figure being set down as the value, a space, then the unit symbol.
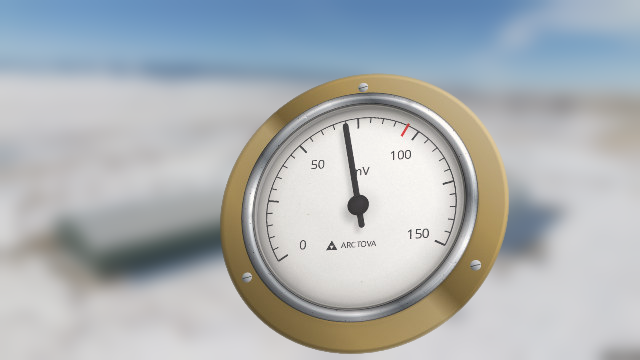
70 mV
